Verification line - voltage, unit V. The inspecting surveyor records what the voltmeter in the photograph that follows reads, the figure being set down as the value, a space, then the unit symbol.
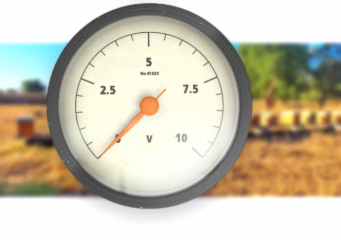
0 V
